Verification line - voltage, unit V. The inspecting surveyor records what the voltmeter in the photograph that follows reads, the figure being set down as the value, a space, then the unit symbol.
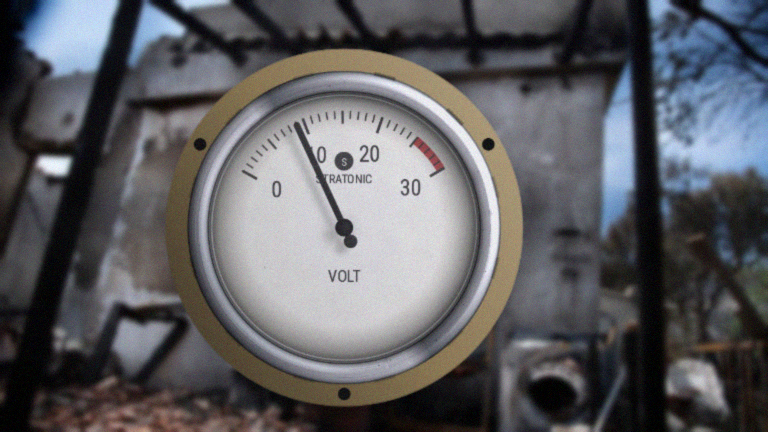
9 V
